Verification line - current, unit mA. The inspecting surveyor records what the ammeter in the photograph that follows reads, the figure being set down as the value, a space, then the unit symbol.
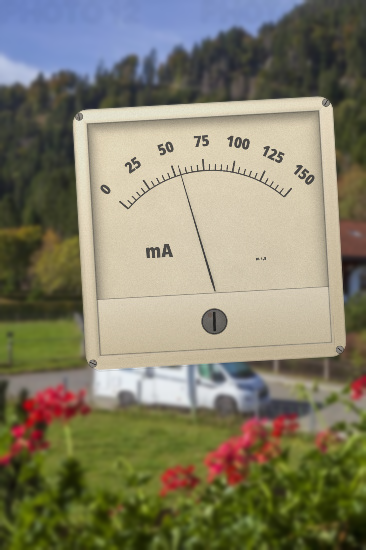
55 mA
